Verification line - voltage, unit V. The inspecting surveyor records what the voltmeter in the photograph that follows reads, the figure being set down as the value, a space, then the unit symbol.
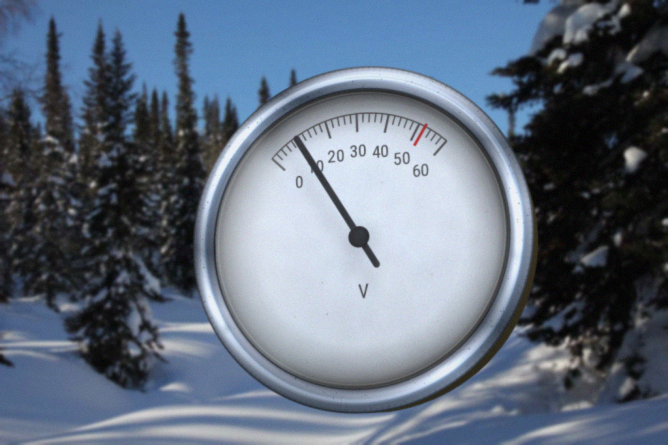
10 V
